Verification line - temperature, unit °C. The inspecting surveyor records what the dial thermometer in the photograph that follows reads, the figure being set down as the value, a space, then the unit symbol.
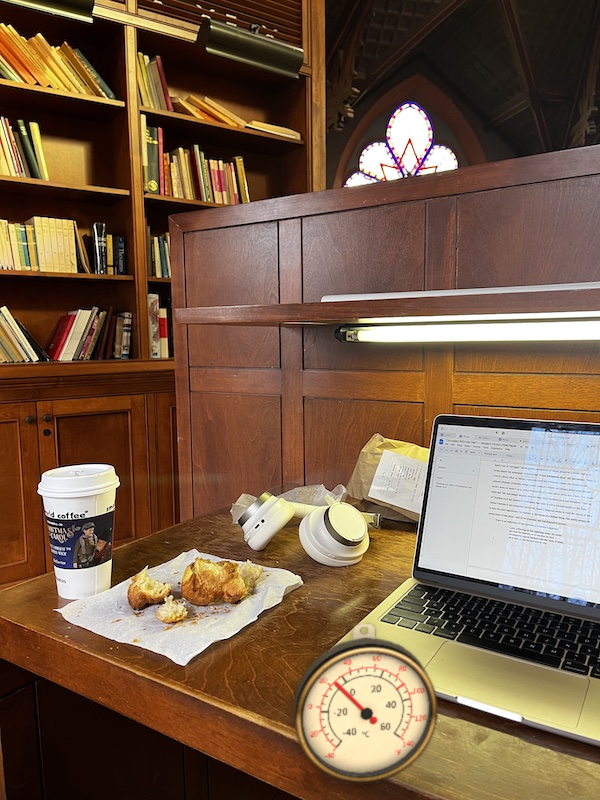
-4 °C
